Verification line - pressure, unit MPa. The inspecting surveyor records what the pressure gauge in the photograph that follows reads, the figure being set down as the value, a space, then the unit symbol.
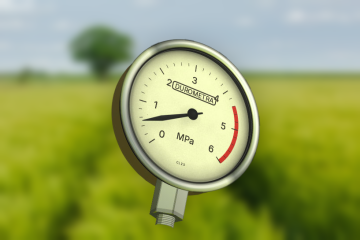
0.5 MPa
